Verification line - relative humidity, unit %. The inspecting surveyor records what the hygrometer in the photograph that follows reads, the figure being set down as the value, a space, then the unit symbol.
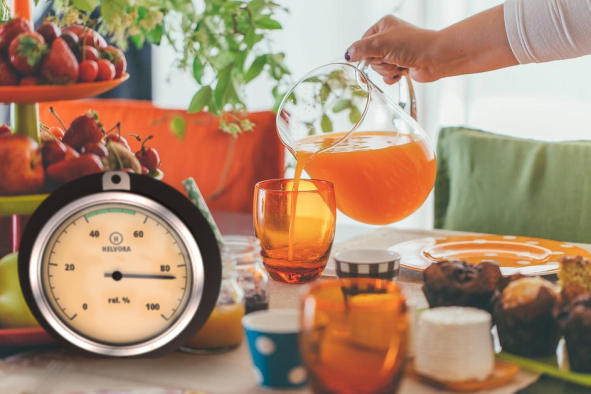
84 %
